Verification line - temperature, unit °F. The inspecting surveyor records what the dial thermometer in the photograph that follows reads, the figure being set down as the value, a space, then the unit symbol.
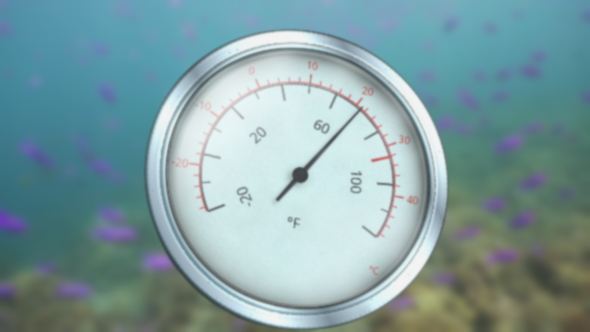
70 °F
